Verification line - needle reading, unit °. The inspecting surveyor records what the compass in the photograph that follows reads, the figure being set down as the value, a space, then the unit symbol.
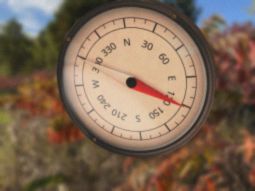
120 °
